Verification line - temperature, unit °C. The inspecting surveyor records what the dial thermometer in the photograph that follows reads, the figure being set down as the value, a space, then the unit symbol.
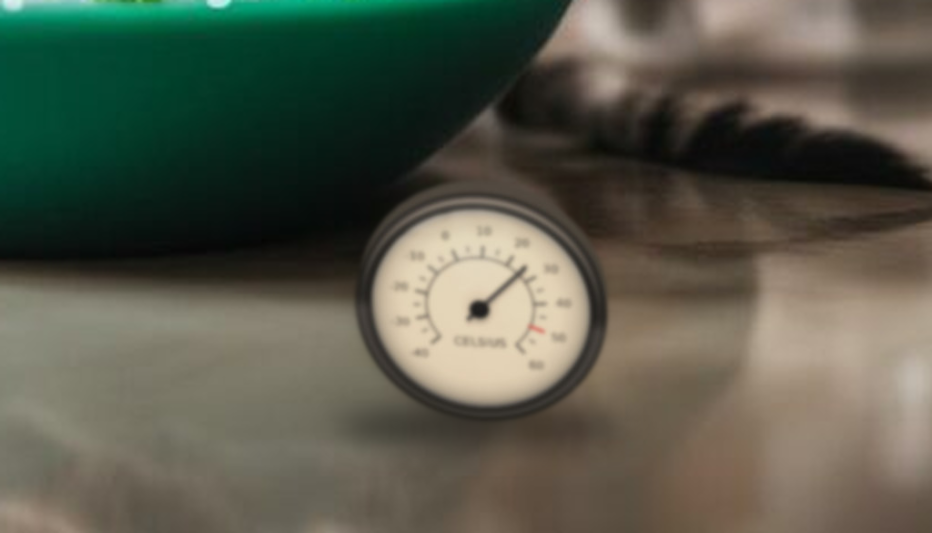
25 °C
